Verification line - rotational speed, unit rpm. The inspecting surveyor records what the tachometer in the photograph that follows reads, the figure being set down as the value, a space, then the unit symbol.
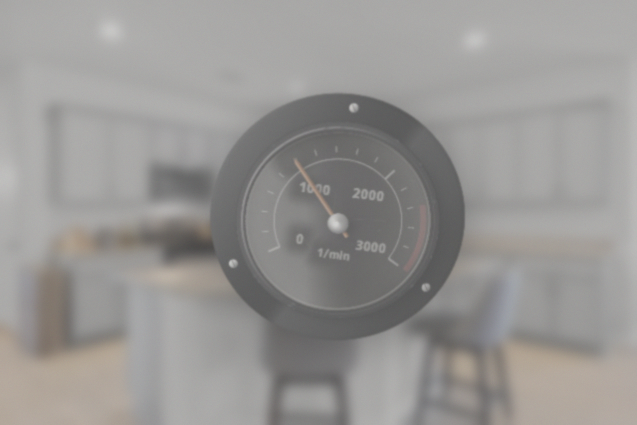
1000 rpm
